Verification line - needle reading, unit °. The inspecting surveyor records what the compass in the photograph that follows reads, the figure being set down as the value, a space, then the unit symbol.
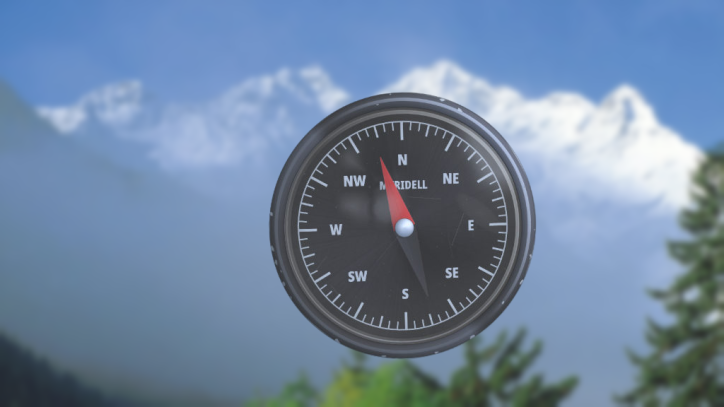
342.5 °
